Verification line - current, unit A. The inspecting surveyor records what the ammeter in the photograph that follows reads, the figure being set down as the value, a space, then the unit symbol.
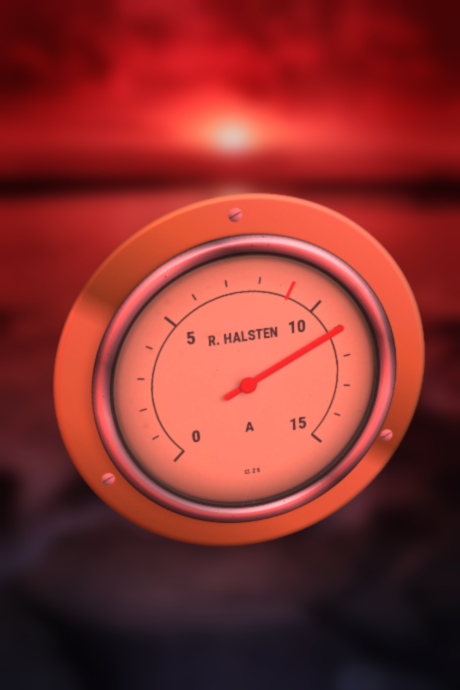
11 A
